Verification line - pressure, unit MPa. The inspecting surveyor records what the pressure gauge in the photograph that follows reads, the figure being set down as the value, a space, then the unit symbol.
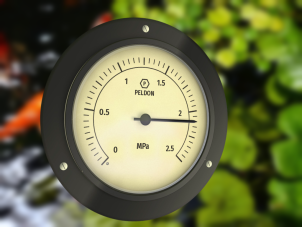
2.1 MPa
